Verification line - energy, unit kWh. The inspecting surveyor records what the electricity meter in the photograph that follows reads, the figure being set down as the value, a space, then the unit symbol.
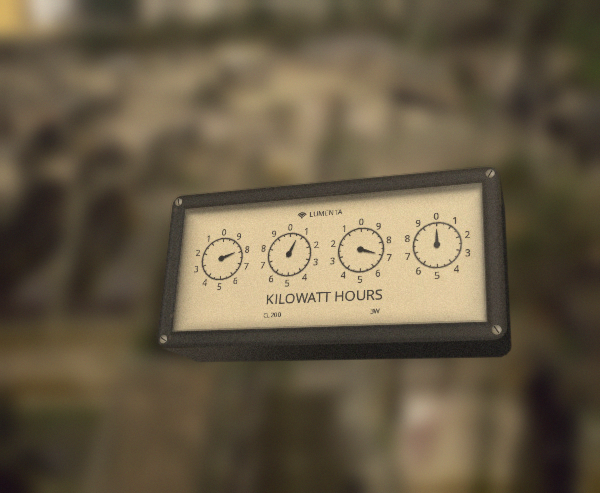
8070 kWh
